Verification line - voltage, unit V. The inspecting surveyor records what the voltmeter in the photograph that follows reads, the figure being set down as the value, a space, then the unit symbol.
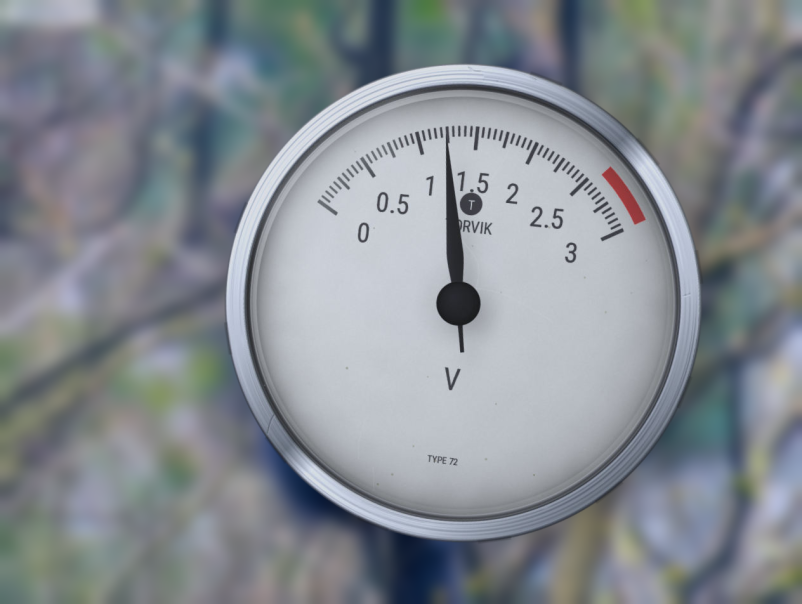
1.25 V
